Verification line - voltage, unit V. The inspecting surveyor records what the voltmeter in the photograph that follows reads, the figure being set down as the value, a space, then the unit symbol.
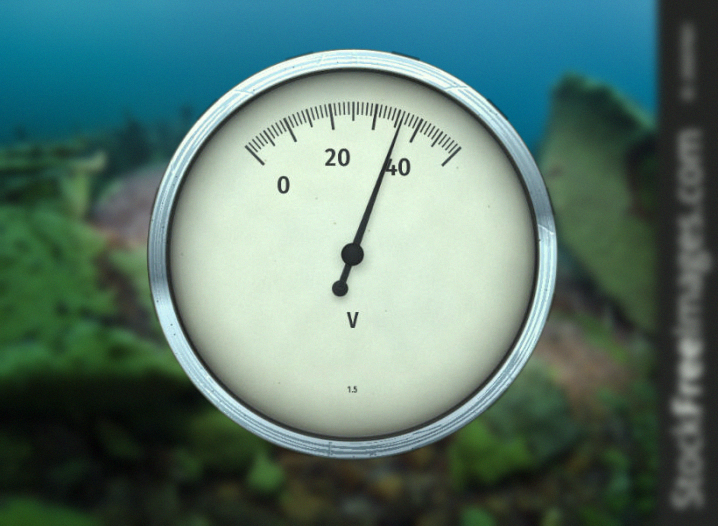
36 V
